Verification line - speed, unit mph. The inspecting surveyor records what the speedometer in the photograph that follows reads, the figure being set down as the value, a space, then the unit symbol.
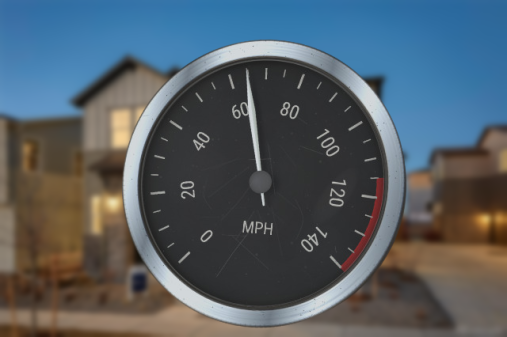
65 mph
